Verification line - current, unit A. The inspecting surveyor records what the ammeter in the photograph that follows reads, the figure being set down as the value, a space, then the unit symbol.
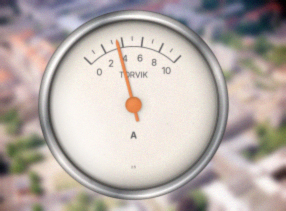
3.5 A
